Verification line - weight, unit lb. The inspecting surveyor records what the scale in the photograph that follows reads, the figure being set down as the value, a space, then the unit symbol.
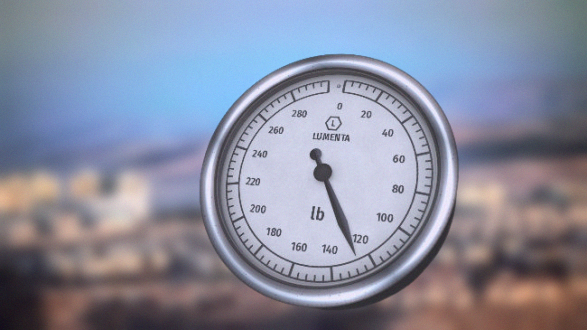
126 lb
